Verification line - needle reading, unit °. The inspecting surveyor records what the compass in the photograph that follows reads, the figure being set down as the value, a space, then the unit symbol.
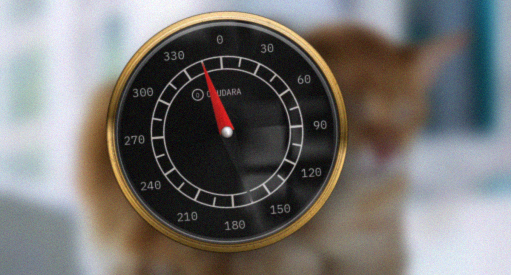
345 °
